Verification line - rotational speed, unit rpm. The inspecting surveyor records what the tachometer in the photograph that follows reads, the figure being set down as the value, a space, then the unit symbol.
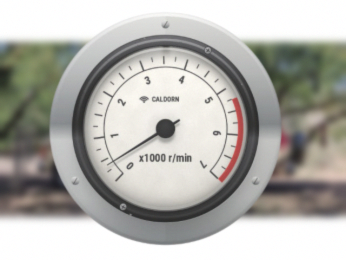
375 rpm
